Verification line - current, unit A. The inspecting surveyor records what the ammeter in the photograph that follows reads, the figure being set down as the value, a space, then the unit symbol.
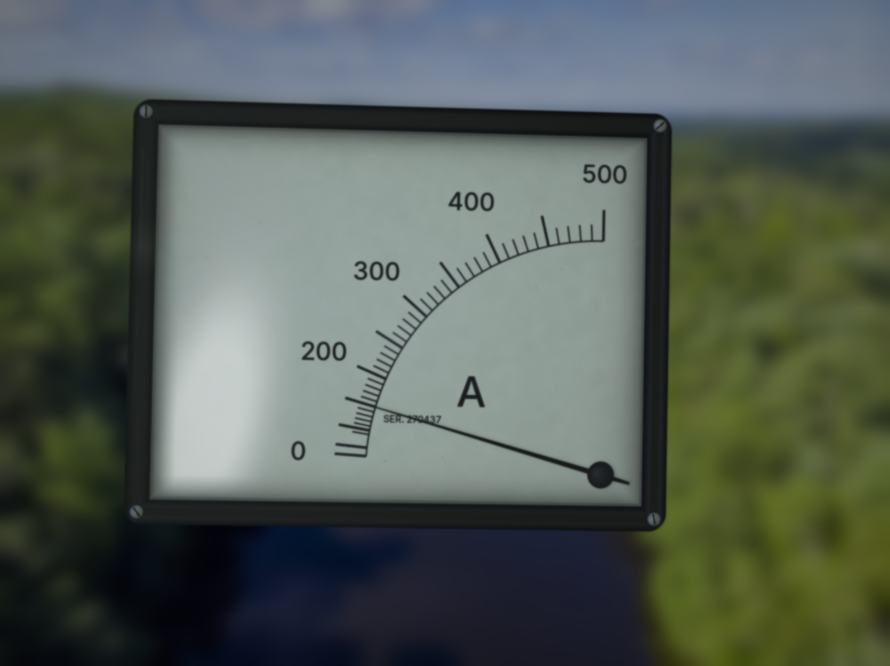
150 A
